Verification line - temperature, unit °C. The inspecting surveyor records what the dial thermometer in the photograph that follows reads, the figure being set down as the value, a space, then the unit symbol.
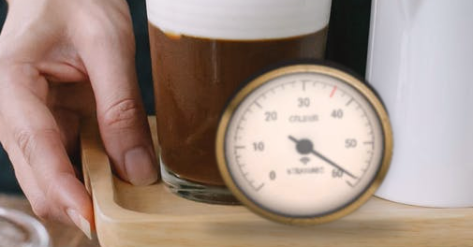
58 °C
